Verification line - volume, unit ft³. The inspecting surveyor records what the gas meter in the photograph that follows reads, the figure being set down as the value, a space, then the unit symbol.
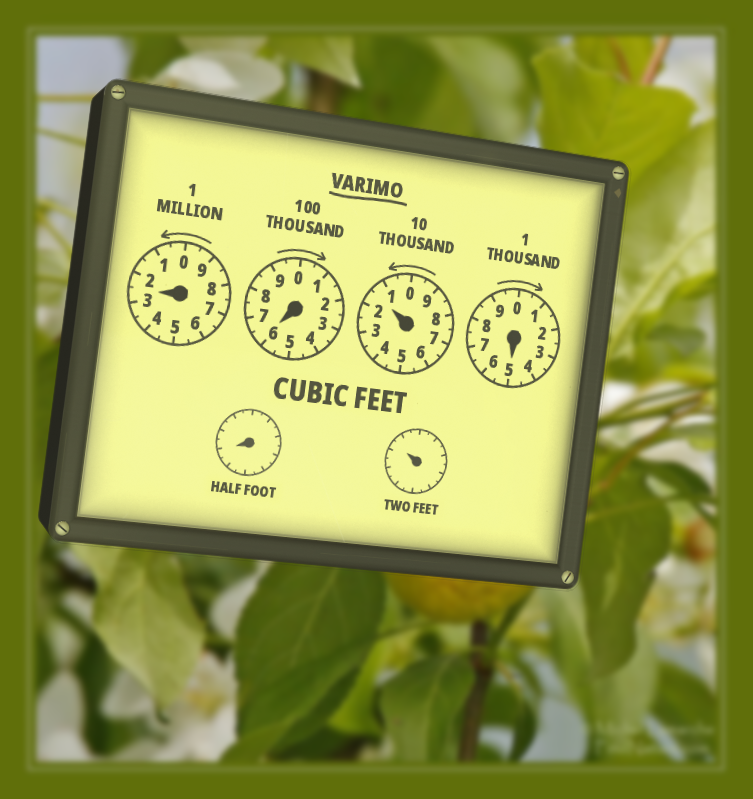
261500 ft³
